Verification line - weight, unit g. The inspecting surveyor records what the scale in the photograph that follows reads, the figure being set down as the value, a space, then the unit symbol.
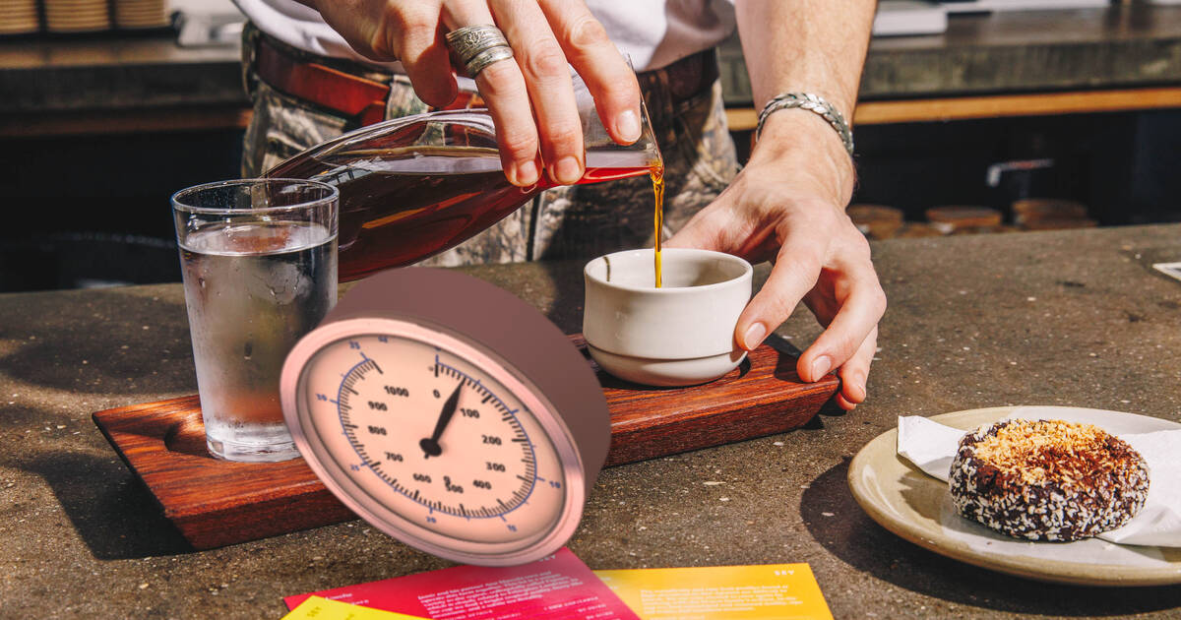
50 g
